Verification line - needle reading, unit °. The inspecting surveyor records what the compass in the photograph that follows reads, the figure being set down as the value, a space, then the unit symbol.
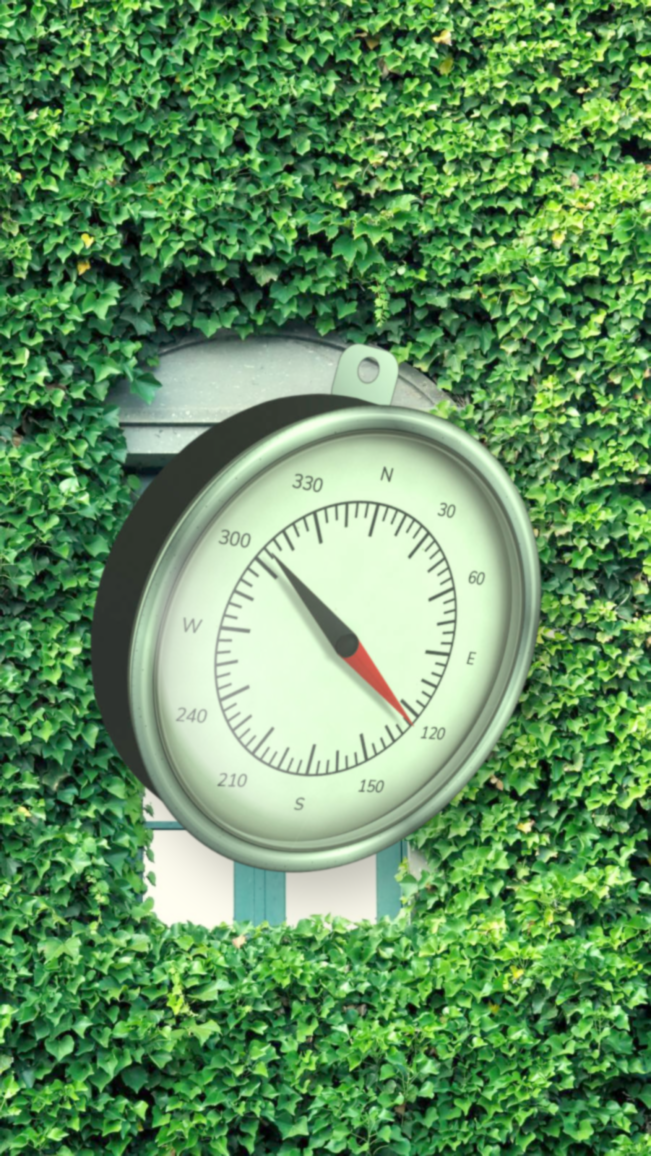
125 °
